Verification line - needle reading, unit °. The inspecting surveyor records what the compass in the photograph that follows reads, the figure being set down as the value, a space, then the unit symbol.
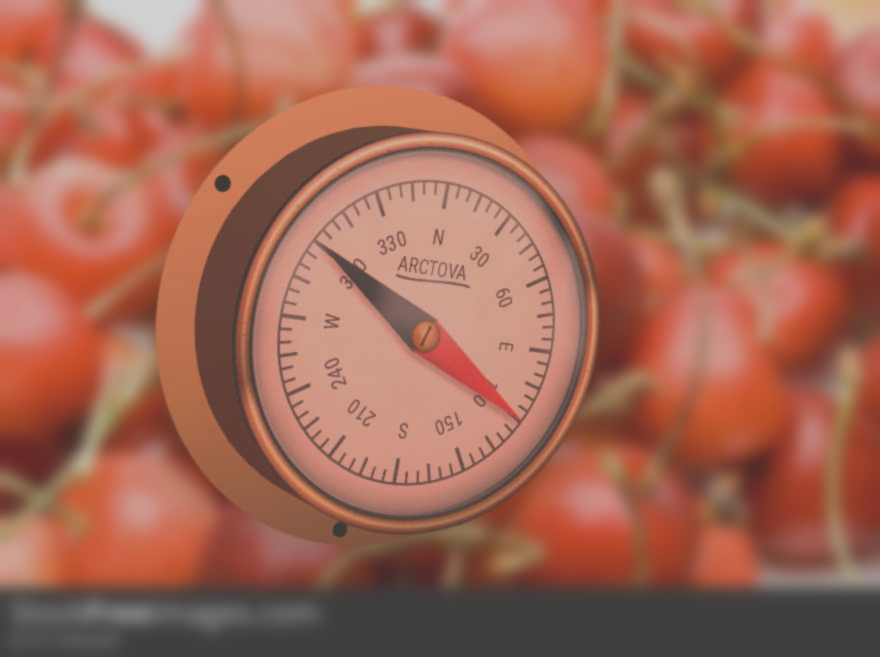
120 °
